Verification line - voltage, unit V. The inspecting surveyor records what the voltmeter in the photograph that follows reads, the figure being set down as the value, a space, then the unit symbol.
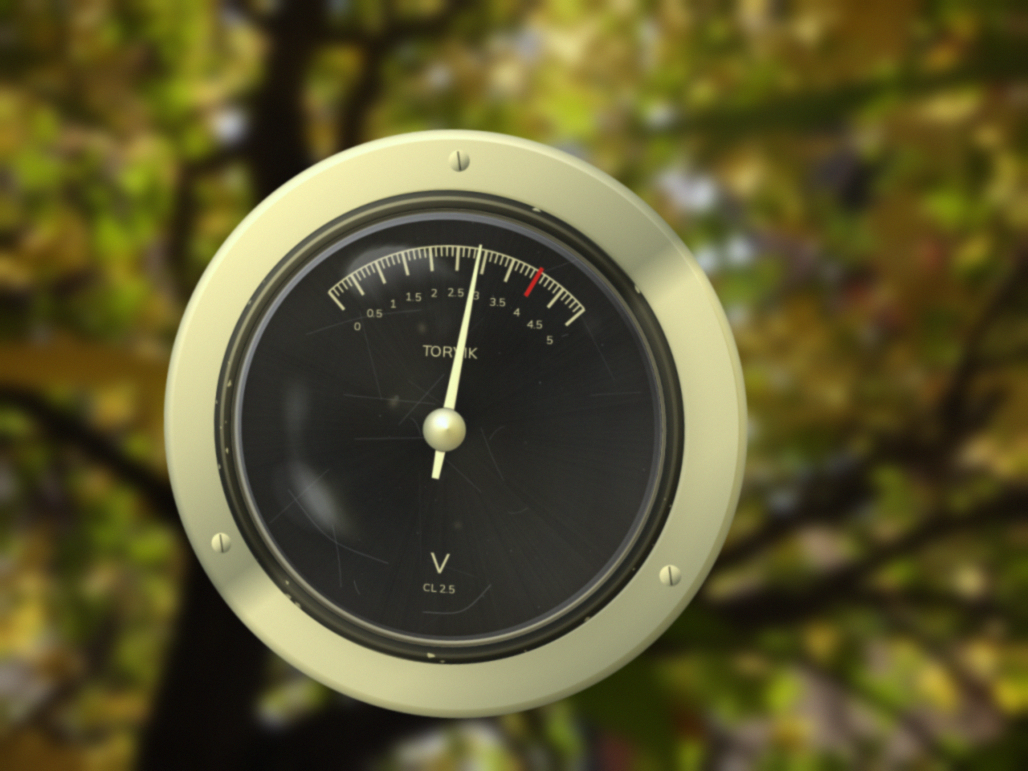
2.9 V
